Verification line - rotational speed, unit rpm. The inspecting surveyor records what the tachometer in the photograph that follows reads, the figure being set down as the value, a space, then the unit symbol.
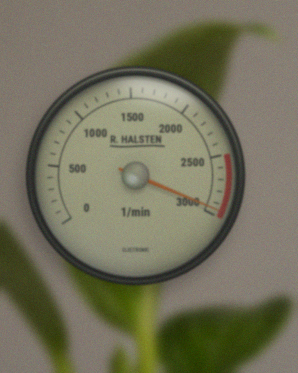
2950 rpm
